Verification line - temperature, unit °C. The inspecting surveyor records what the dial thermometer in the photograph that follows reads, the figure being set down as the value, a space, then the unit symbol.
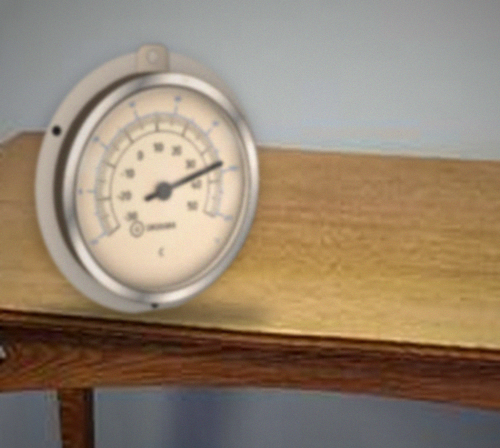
35 °C
